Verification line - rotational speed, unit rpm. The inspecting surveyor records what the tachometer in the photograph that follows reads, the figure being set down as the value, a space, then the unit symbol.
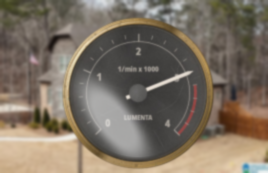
3000 rpm
